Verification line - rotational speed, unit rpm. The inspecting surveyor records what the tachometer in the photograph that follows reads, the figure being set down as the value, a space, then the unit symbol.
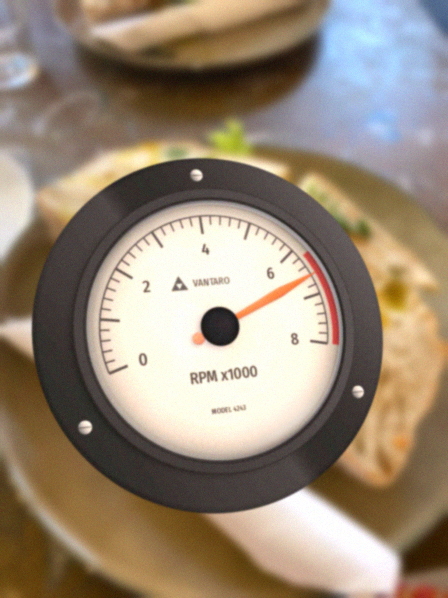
6600 rpm
